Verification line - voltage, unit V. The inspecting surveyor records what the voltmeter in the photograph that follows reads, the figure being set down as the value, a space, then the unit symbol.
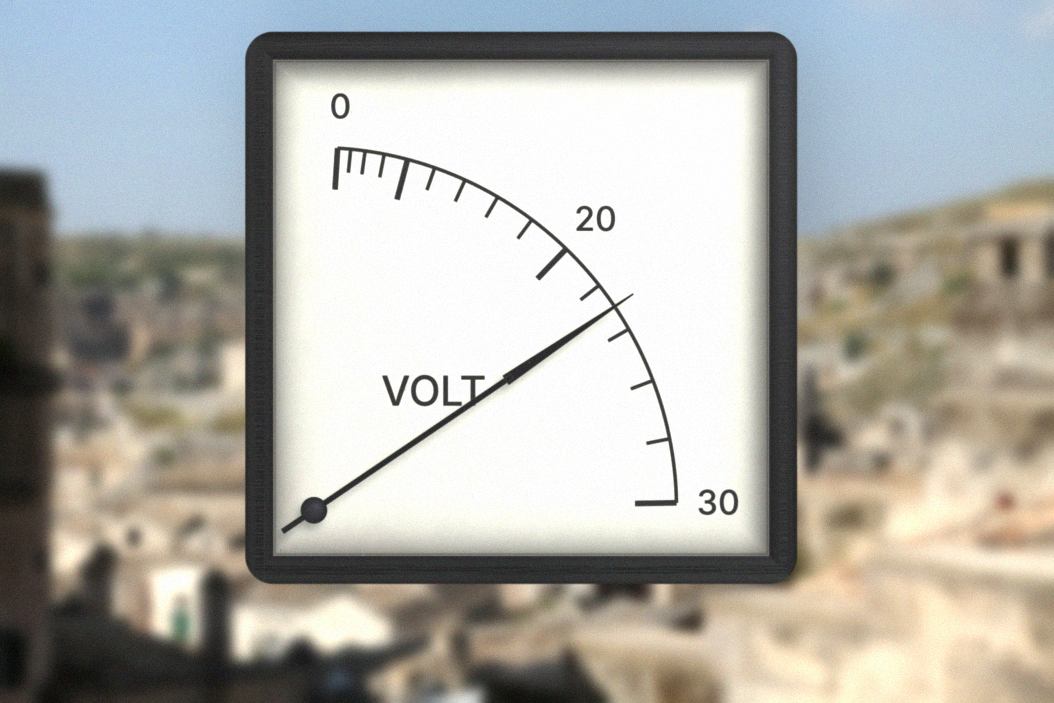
23 V
